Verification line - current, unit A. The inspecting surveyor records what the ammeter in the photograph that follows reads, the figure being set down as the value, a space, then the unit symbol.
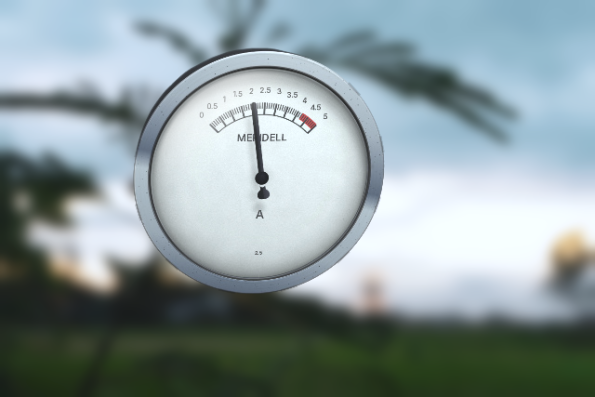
2 A
